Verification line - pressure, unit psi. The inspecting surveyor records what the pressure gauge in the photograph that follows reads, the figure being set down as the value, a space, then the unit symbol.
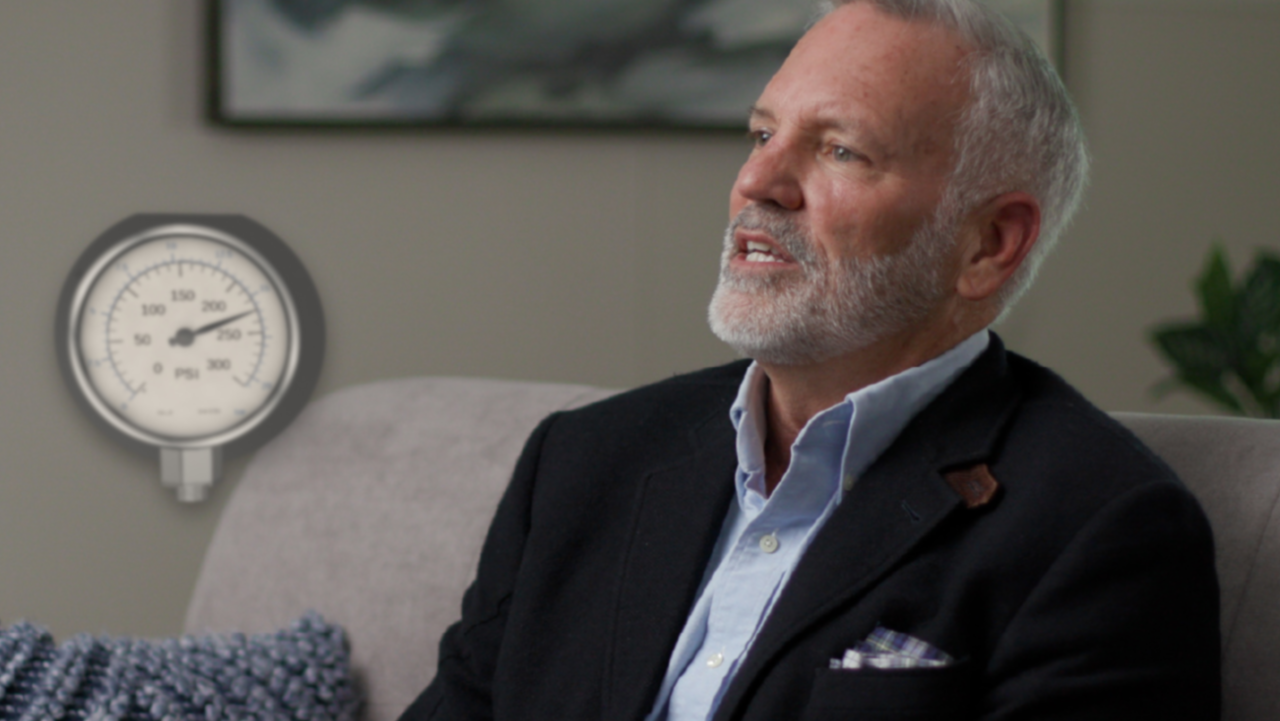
230 psi
